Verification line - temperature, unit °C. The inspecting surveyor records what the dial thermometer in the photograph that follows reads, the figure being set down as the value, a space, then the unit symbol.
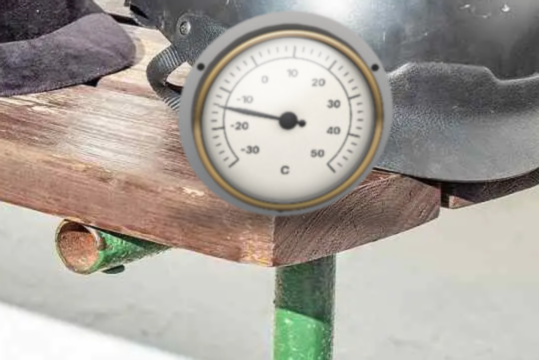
-14 °C
